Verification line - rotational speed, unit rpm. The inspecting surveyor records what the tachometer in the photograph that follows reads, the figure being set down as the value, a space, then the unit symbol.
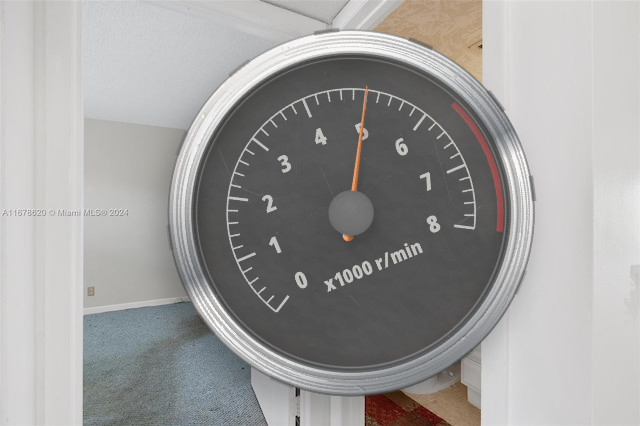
5000 rpm
